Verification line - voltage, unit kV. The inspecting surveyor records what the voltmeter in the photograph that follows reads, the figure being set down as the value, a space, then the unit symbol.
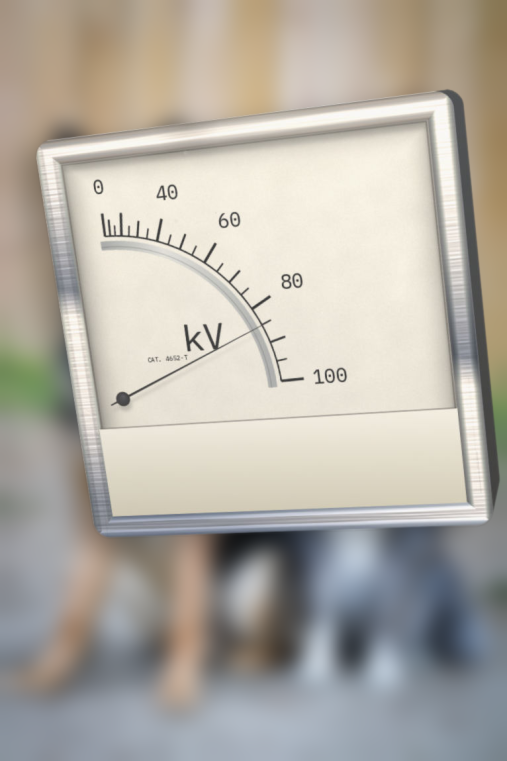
85 kV
